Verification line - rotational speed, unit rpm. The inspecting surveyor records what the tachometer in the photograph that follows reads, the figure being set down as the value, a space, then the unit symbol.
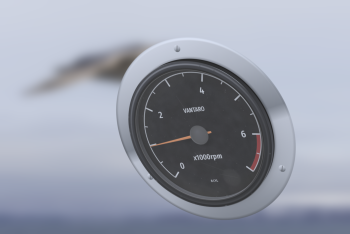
1000 rpm
